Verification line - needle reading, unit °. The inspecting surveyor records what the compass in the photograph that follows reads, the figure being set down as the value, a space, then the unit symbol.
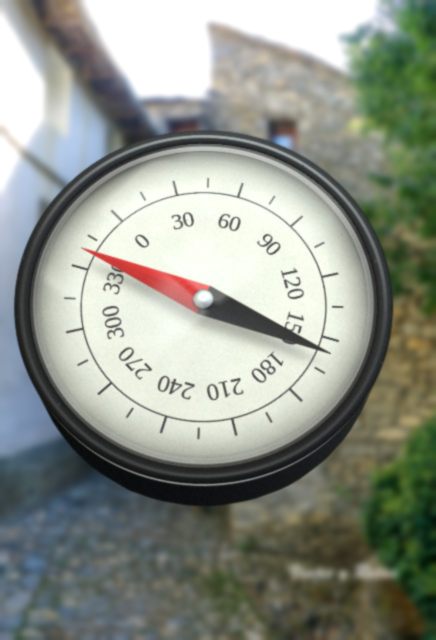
337.5 °
